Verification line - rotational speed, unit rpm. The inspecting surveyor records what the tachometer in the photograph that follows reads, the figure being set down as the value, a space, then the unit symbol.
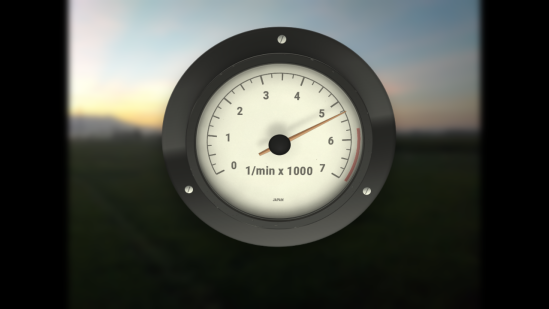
5250 rpm
